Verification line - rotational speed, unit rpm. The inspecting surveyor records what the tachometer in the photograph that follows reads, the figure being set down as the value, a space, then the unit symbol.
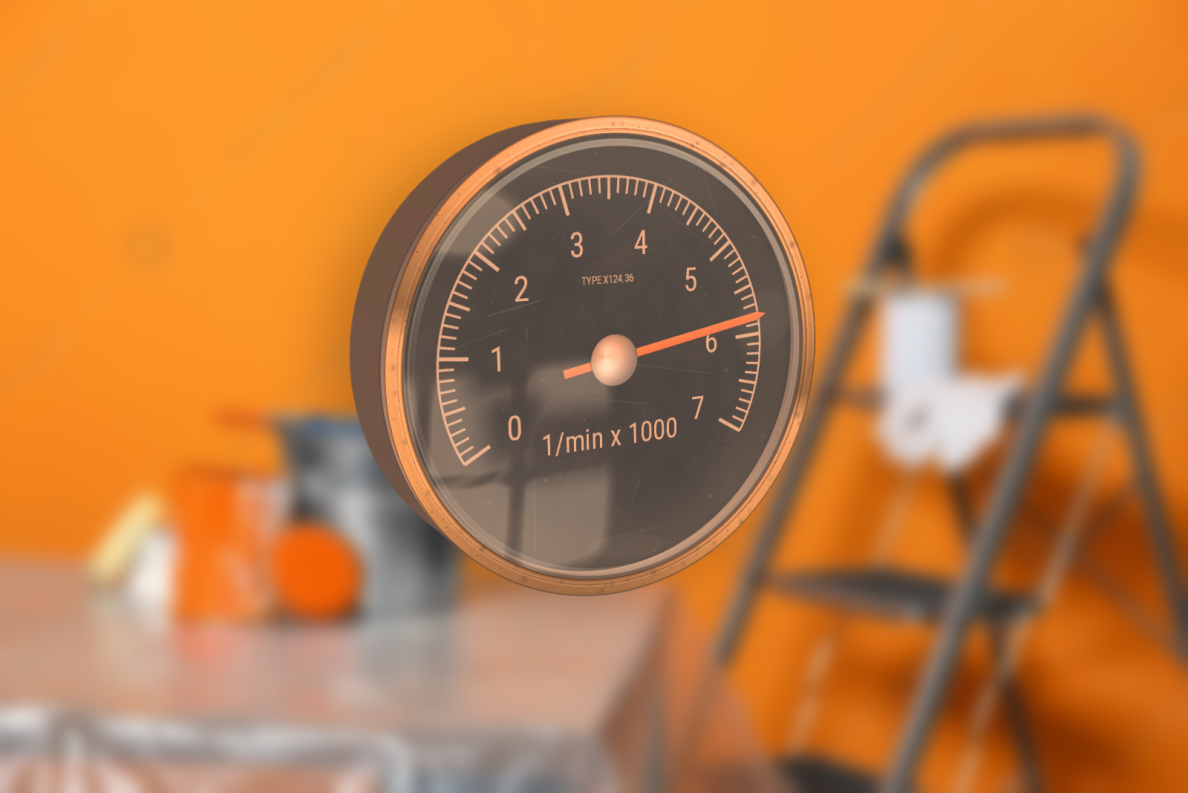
5800 rpm
